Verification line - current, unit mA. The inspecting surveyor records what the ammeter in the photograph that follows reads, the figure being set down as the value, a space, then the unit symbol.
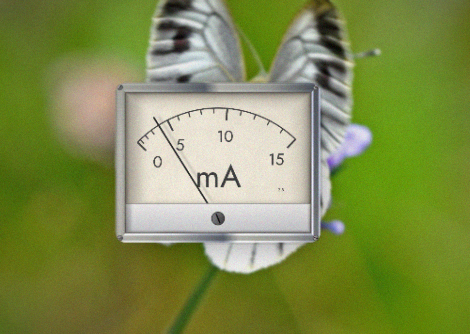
4 mA
